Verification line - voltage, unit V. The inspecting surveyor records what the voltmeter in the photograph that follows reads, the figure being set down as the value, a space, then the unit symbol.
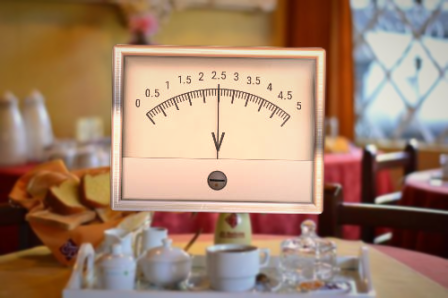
2.5 V
